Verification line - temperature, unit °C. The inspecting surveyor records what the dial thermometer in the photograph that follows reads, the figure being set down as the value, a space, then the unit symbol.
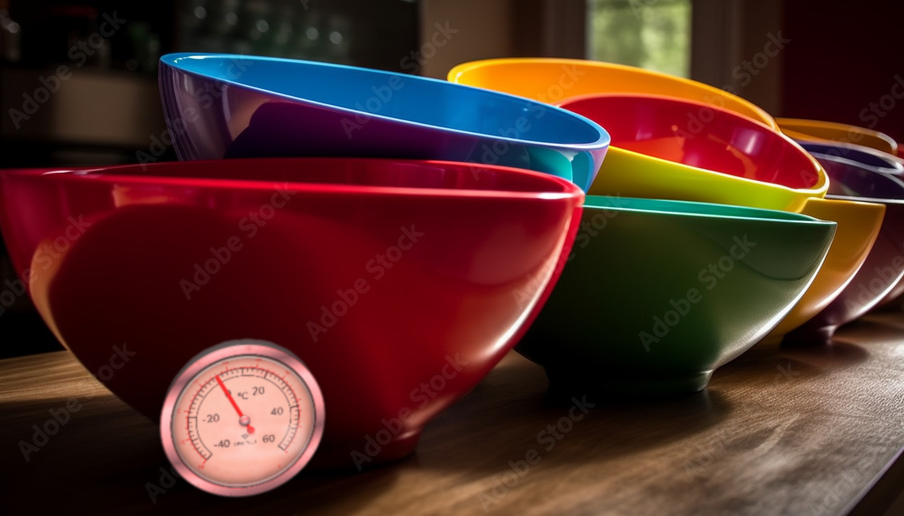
0 °C
